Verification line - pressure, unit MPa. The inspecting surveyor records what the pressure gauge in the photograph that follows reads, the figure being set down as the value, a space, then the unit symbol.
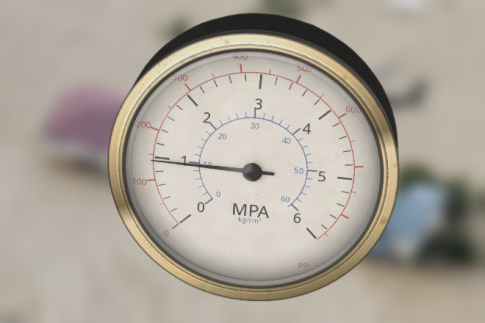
1 MPa
